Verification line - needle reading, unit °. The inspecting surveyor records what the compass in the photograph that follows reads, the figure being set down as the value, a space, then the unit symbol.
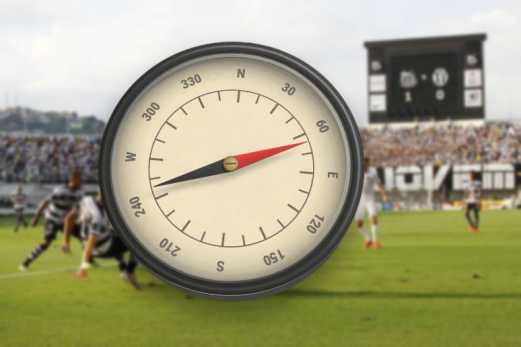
67.5 °
